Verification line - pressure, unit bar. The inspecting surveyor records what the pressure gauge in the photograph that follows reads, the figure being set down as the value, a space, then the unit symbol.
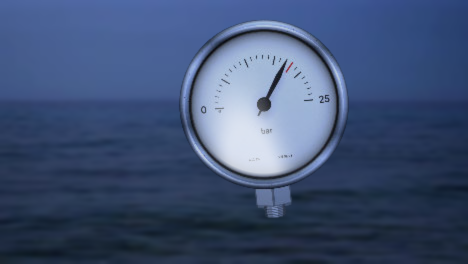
17 bar
